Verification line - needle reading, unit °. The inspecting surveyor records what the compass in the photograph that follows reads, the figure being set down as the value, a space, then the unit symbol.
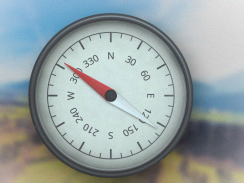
305 °
